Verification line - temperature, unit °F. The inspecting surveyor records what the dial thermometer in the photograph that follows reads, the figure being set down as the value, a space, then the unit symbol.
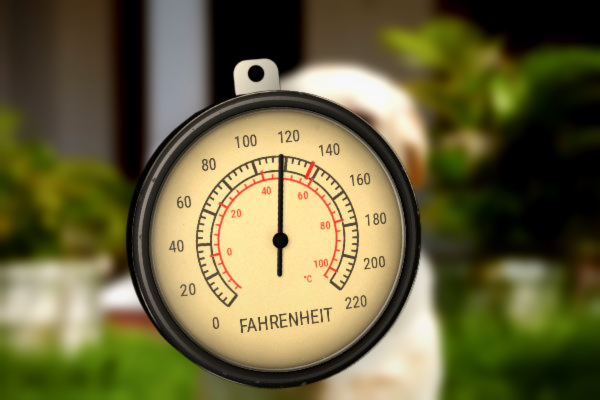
116 °F
